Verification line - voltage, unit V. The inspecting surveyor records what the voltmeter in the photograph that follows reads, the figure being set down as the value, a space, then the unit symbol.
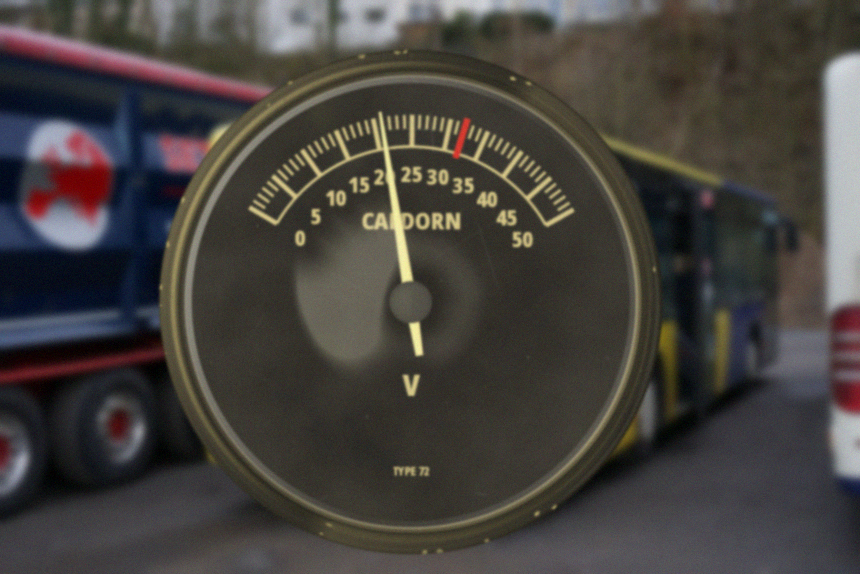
21 V
